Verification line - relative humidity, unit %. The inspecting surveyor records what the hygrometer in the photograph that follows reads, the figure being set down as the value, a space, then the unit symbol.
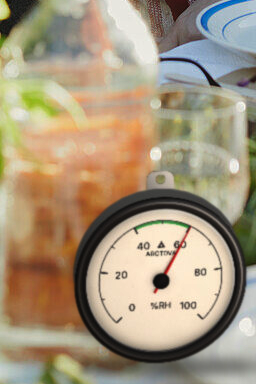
60 %
